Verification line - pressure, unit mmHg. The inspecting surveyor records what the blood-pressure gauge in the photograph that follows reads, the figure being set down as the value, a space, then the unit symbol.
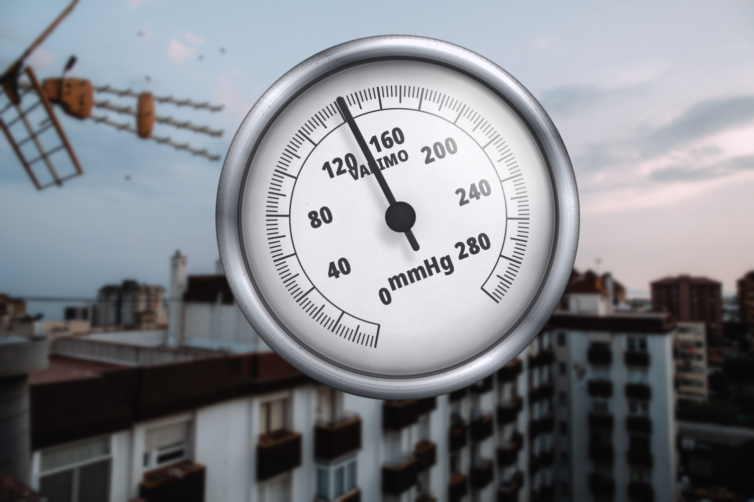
142 mmHg
